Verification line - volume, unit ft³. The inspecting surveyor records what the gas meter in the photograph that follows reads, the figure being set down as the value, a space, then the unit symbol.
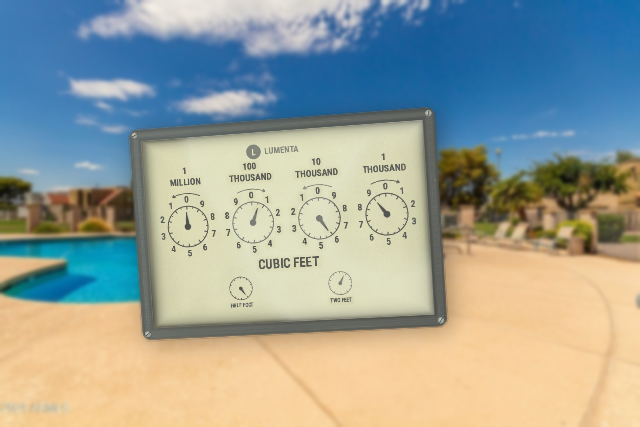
5900 ft³
